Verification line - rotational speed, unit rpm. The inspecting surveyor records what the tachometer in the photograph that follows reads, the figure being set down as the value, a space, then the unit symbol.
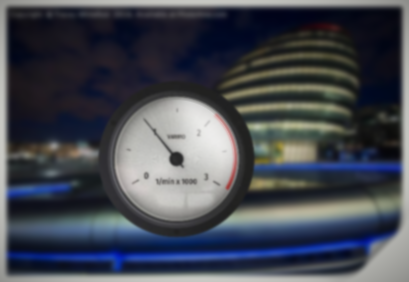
1000 rpm
